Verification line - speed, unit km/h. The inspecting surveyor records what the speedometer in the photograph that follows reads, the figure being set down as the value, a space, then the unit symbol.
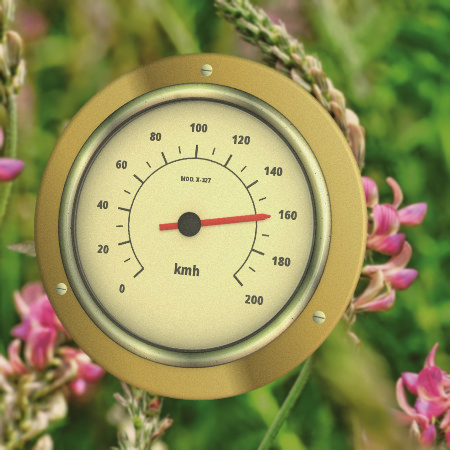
160 km/h
